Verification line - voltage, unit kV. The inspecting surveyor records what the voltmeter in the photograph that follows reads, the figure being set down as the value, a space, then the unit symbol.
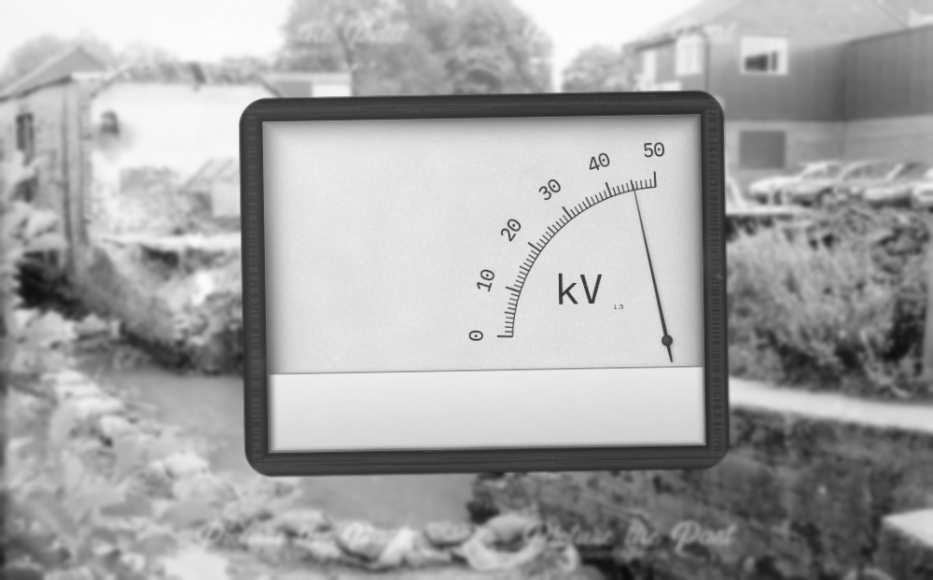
45 kV
